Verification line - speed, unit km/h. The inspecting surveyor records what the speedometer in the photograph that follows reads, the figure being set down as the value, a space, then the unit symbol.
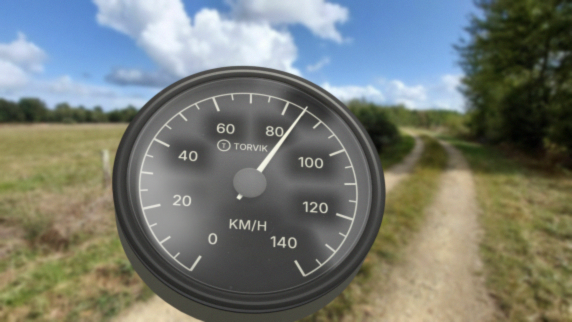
85 km/h
